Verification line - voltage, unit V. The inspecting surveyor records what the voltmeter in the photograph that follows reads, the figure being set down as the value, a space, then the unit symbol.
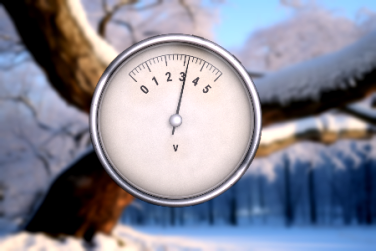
3.2 V
